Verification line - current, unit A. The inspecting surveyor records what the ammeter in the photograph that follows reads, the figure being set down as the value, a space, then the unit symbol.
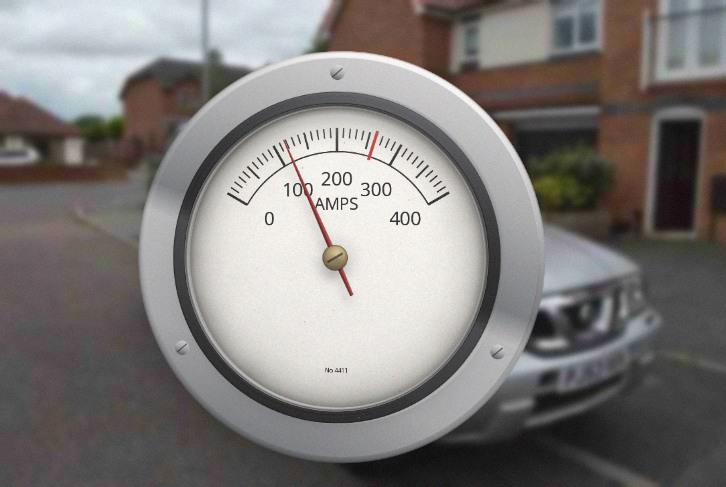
120 A
